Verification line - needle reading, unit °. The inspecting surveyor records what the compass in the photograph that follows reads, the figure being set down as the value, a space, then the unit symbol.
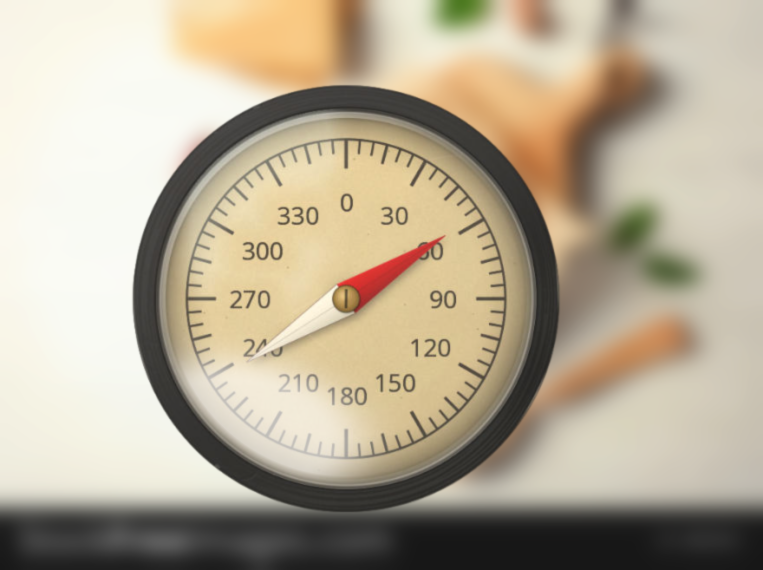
57.5 °
